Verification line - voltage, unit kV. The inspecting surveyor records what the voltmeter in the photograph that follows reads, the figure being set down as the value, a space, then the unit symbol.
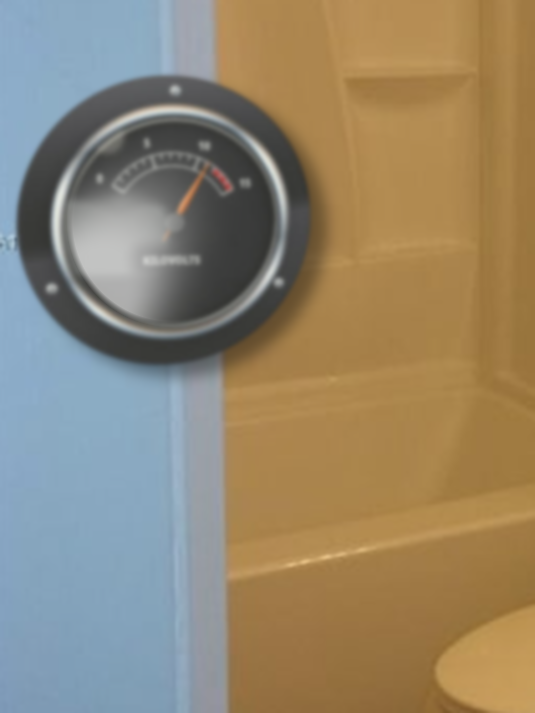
11 kV
